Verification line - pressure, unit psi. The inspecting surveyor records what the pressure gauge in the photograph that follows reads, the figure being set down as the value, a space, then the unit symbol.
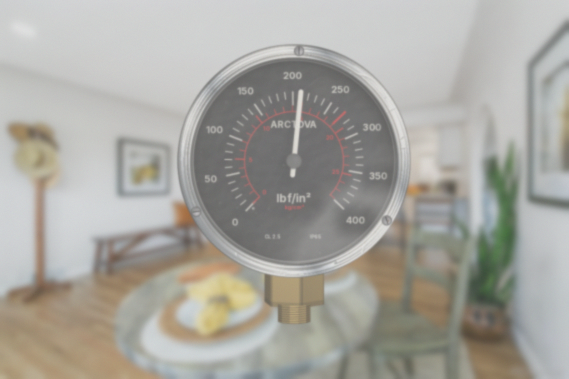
210 psi
